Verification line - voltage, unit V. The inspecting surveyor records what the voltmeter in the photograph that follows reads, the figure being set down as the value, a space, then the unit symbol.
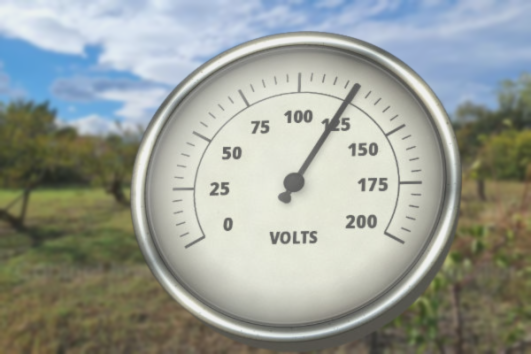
125 V
